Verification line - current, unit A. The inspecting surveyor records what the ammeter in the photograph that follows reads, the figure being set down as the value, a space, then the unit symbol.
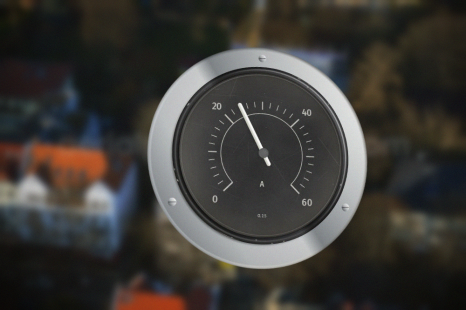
24 A
